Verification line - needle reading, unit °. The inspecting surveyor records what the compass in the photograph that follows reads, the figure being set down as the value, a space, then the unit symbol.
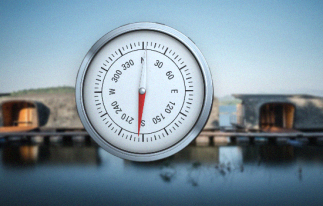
185 °
